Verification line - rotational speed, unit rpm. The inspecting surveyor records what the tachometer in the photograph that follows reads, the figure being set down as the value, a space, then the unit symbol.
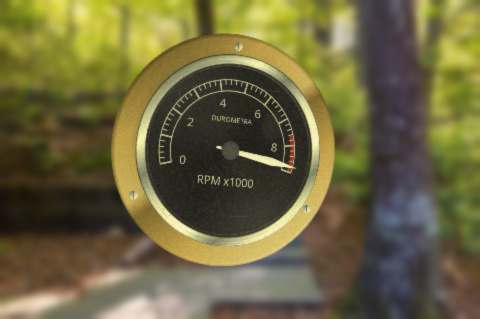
8800 rpm
